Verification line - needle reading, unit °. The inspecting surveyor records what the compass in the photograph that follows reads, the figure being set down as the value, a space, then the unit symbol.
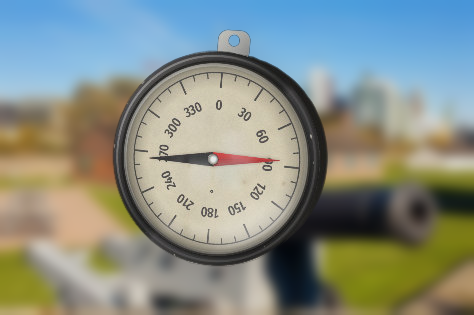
85 °
